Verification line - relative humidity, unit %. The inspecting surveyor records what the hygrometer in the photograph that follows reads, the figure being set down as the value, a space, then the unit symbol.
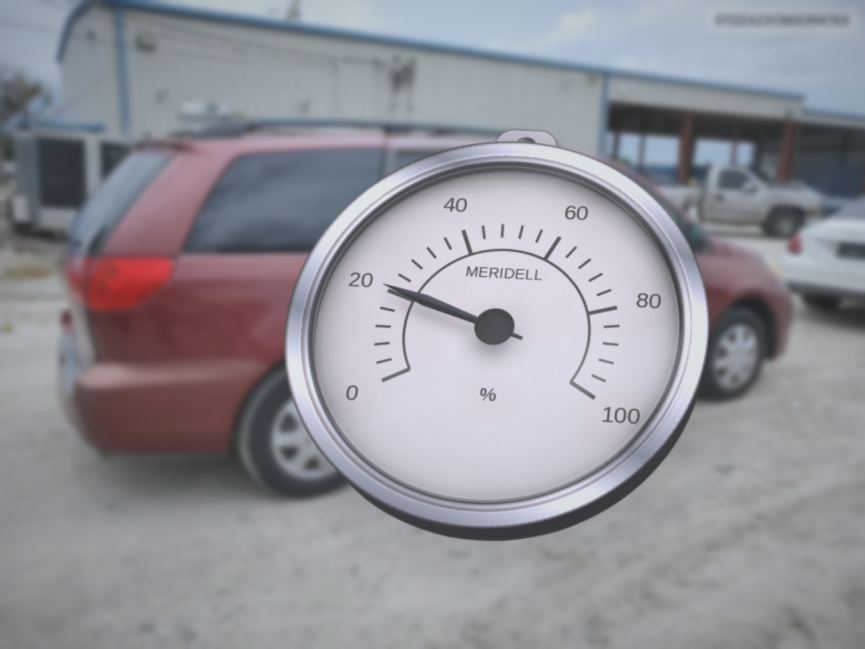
20 %
